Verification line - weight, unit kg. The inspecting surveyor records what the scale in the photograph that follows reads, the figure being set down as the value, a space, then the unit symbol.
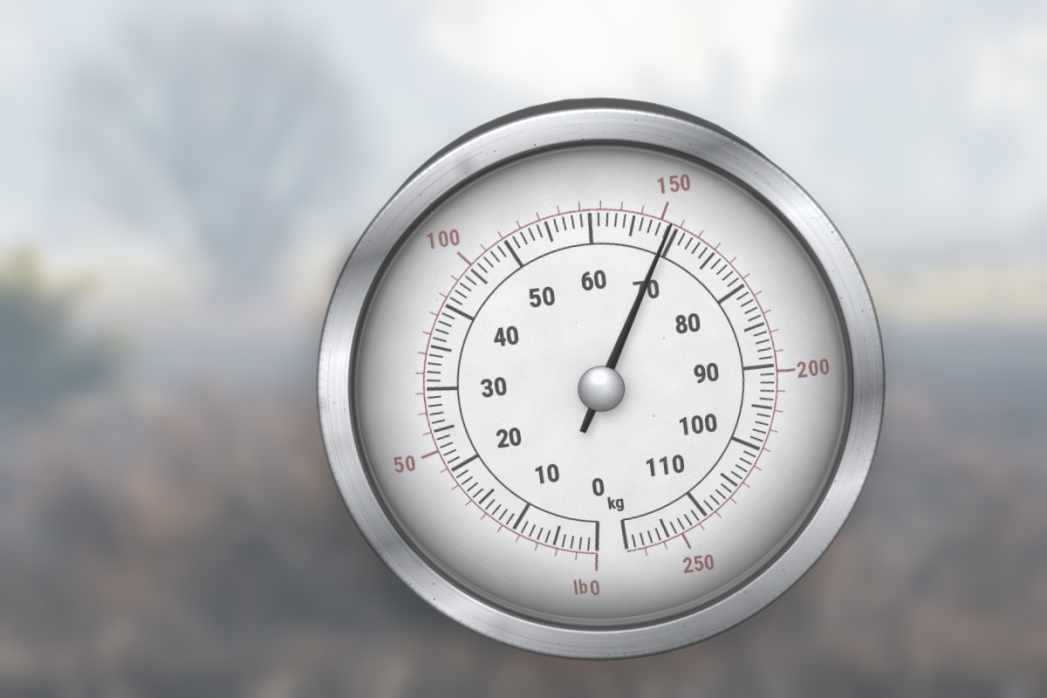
69 kg
